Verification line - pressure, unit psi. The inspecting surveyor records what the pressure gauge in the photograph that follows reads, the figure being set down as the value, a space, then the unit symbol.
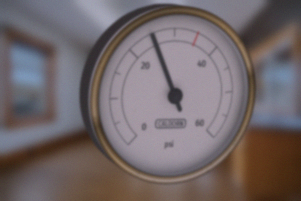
25 psi
